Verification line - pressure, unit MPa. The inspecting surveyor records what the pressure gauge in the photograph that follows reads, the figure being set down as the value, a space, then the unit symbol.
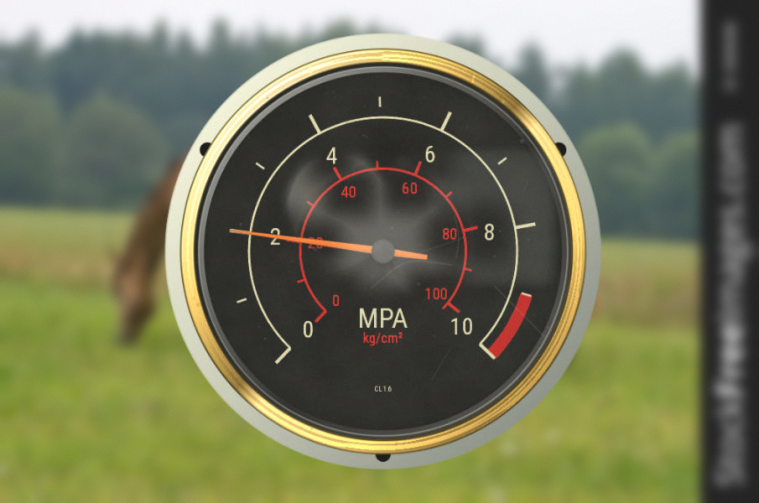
2 MPa
